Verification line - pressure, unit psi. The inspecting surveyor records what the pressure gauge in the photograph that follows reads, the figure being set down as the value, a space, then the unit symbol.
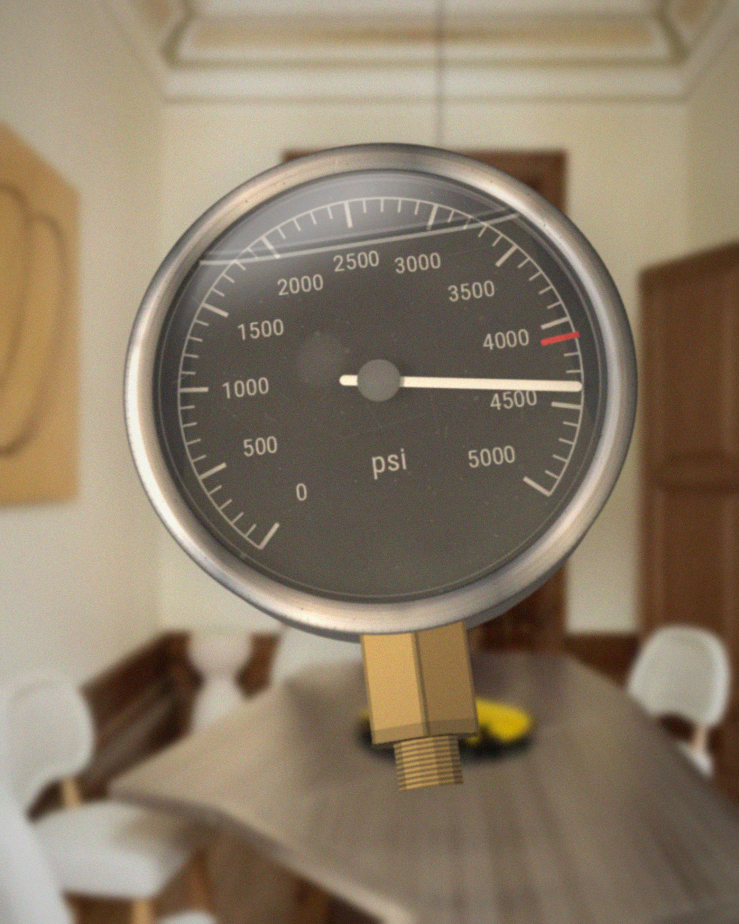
4400 psi
